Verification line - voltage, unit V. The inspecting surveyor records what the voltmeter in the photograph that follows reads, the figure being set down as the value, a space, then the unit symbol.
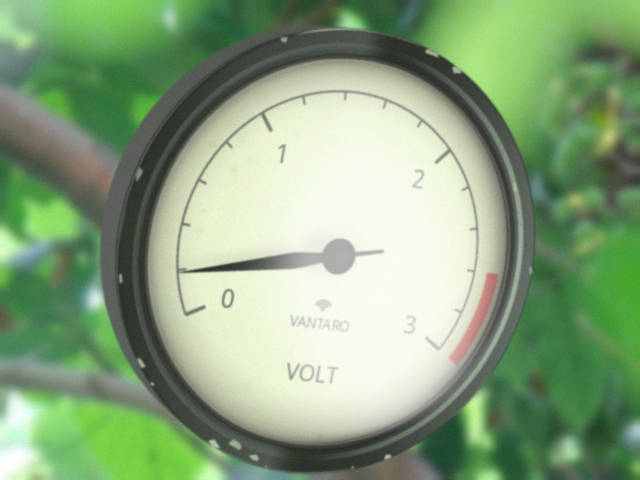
0.2 V
